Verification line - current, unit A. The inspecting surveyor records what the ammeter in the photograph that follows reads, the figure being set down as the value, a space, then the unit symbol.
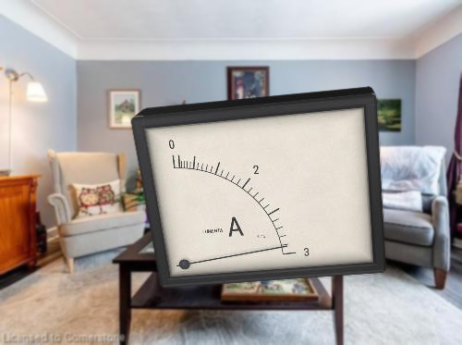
2.9 A
